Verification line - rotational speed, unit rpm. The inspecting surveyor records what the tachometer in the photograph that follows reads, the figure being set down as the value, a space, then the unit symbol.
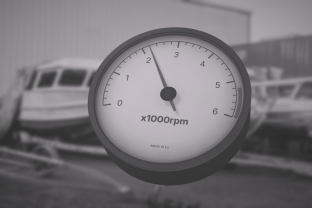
2200 rpm
